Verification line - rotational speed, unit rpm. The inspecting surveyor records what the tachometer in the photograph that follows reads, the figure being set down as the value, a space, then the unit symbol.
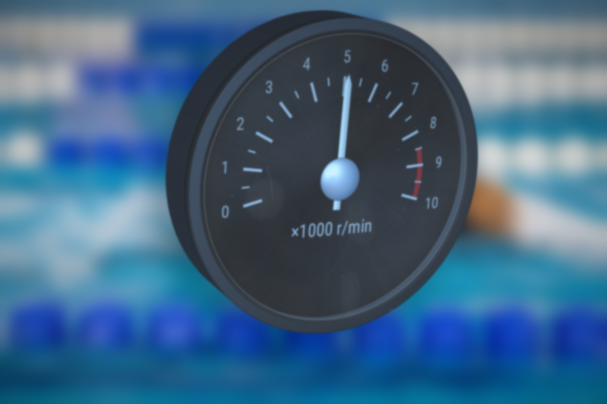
5000 rpm
